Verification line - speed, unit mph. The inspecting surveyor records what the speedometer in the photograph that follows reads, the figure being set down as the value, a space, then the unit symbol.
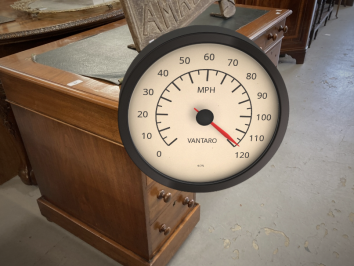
117.5 mph
